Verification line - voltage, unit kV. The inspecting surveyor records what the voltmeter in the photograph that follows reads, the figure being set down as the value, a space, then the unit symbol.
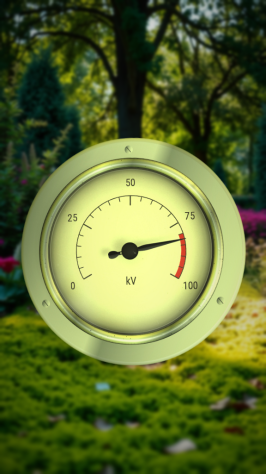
82.5 kV
